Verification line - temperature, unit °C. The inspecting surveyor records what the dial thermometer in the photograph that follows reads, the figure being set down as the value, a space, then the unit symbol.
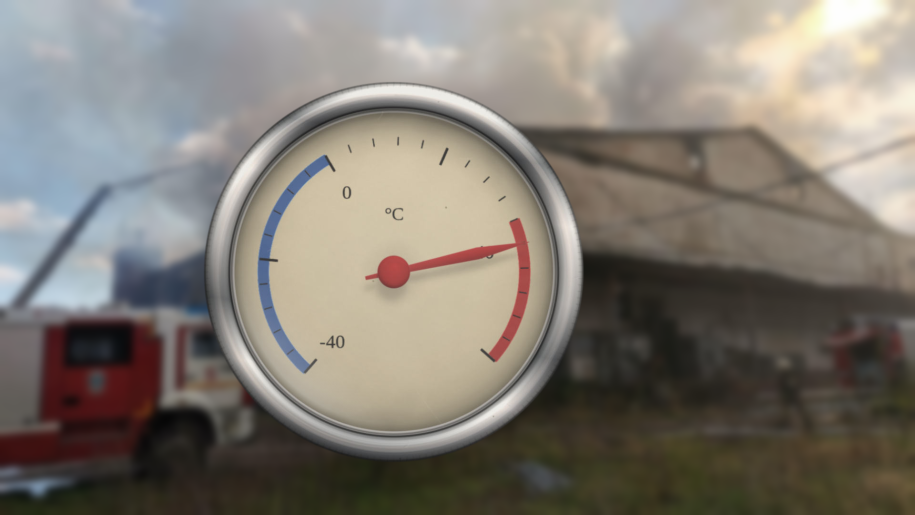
40 °C
